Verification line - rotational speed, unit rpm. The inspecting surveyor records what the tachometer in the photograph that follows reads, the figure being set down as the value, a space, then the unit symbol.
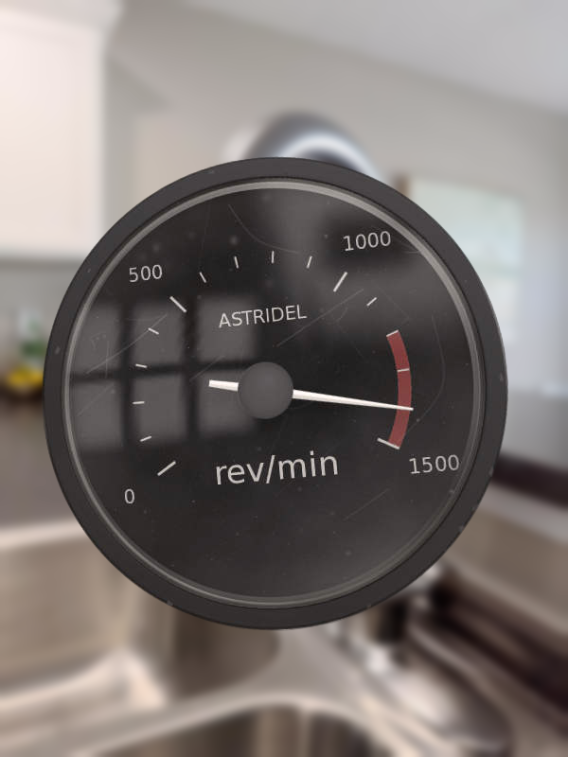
1400 rpm
